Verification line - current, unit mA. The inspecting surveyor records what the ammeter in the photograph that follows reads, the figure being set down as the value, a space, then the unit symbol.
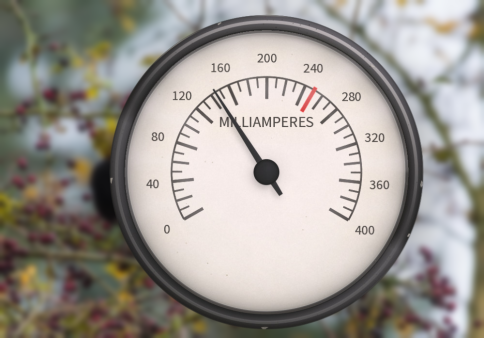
145 mA
